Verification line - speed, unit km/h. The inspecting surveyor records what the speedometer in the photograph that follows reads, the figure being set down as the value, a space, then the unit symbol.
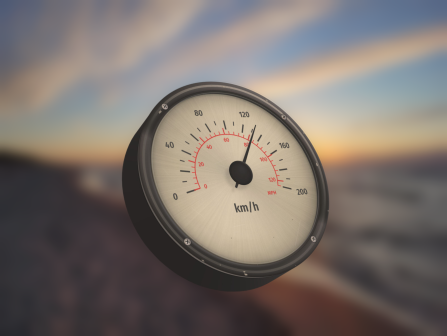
130 km/h
